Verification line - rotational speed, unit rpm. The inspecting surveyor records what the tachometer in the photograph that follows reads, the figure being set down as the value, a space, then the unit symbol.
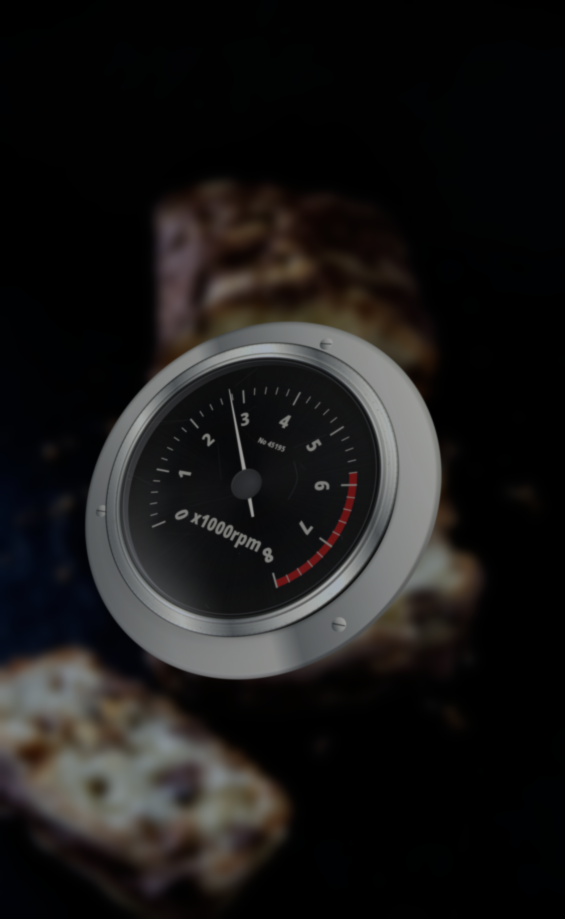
2800 rpm
